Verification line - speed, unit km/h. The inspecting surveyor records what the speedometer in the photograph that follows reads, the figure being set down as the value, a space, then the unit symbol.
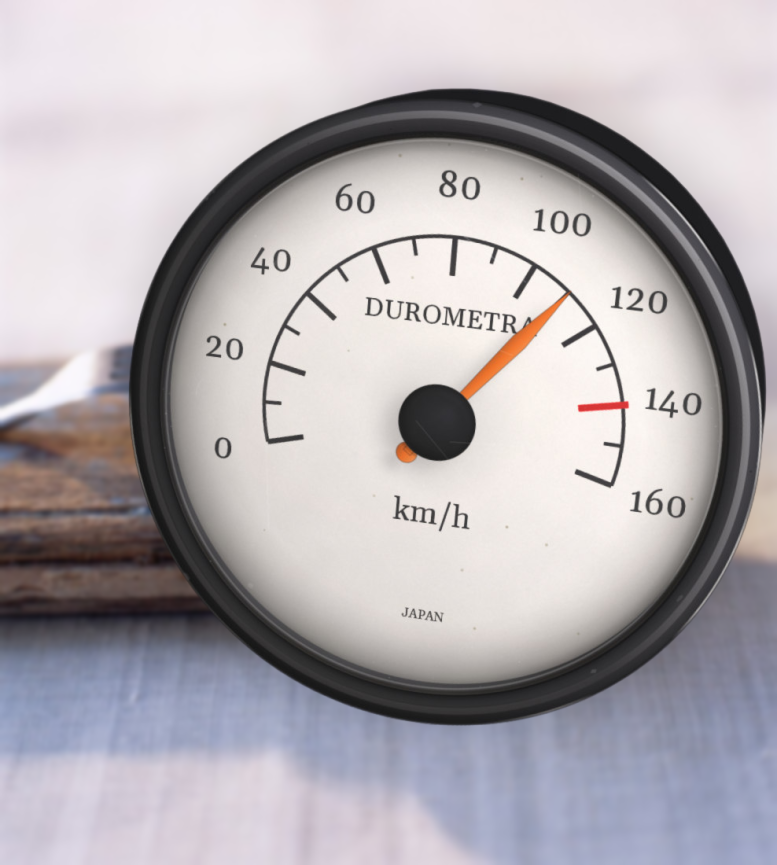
110 km/h
